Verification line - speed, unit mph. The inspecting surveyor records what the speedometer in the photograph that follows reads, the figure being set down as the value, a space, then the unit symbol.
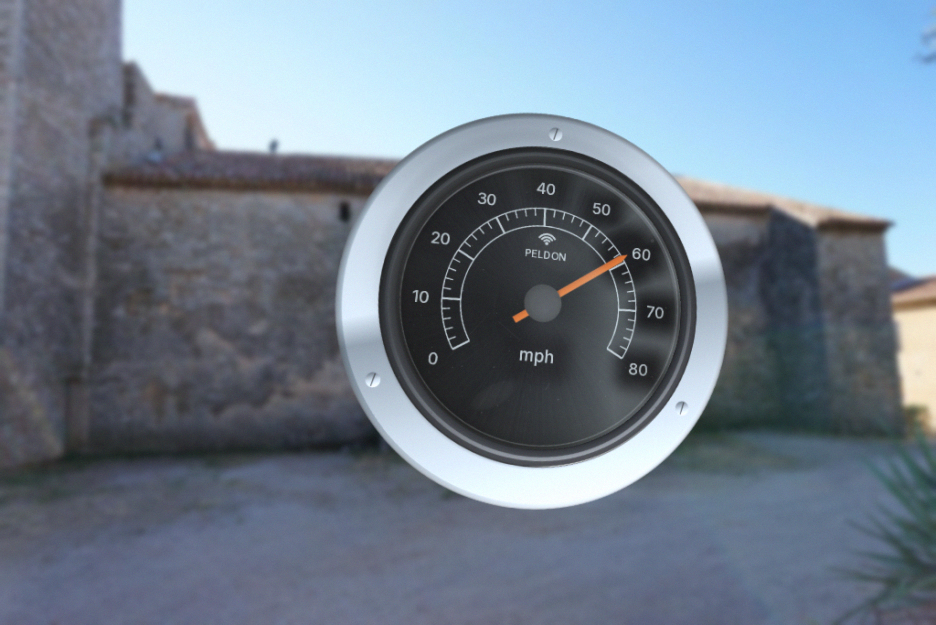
59 mph
